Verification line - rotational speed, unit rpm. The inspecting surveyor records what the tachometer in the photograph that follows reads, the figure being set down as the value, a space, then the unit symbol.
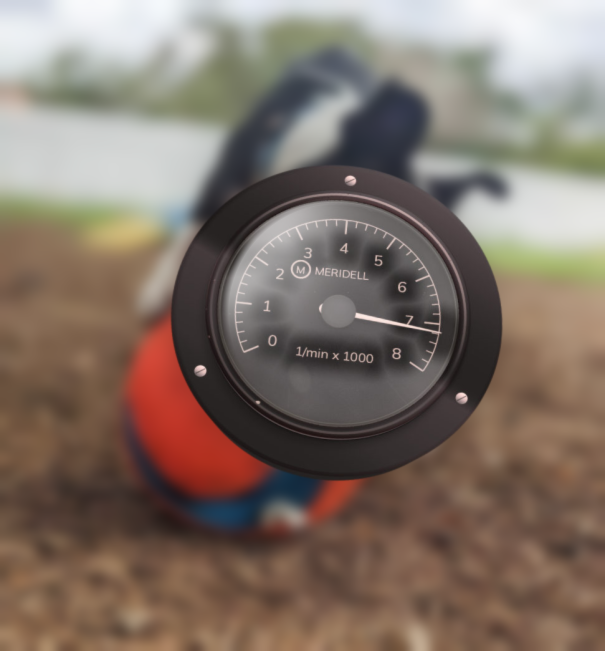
7200 rpm
